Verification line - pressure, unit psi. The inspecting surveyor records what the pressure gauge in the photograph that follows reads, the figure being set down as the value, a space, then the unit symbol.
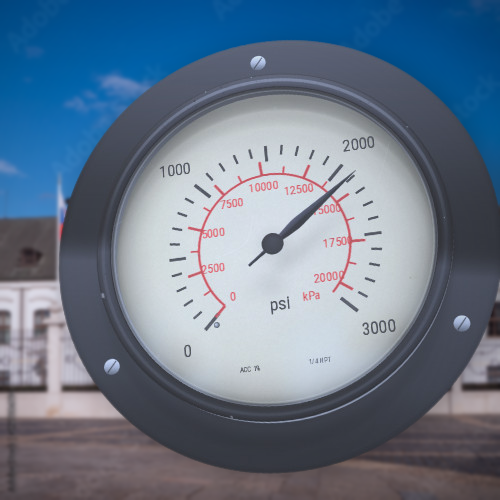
2100 psi
